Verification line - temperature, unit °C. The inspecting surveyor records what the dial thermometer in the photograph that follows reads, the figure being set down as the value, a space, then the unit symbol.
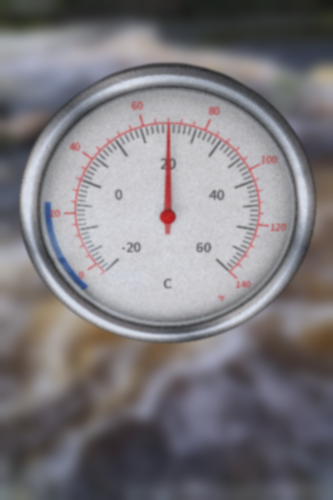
20 °C
